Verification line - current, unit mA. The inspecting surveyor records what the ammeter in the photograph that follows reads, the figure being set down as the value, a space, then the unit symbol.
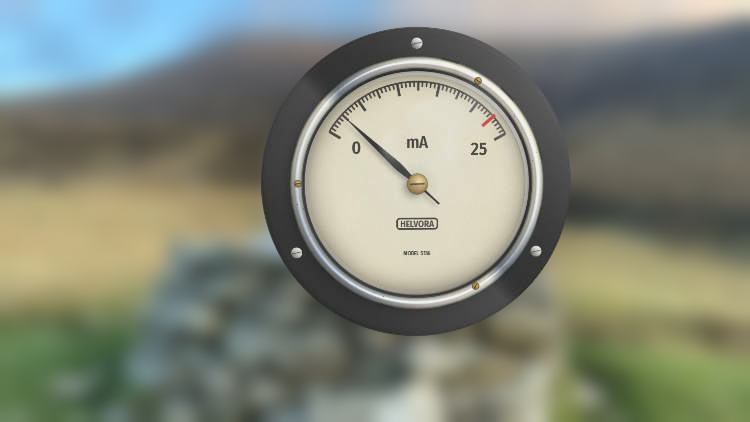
2.5 mA
